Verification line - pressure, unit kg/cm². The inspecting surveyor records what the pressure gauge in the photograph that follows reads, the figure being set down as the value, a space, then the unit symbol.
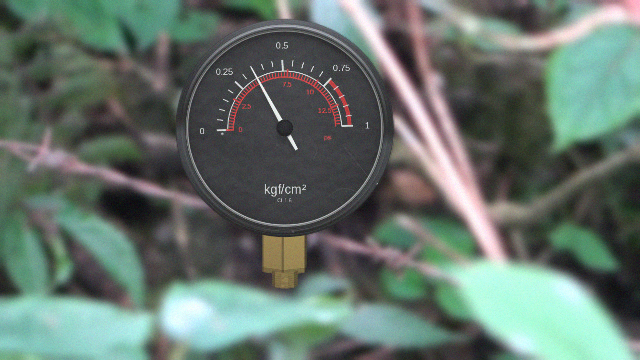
0.35 kg/cm²
